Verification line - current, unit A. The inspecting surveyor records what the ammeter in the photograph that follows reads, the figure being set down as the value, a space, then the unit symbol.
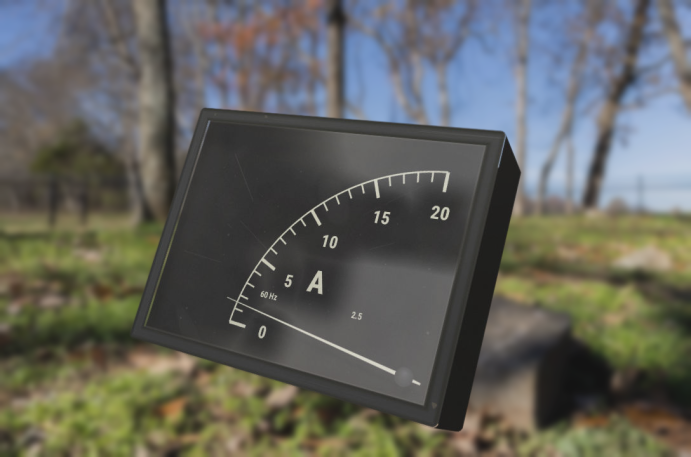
1.5 A
